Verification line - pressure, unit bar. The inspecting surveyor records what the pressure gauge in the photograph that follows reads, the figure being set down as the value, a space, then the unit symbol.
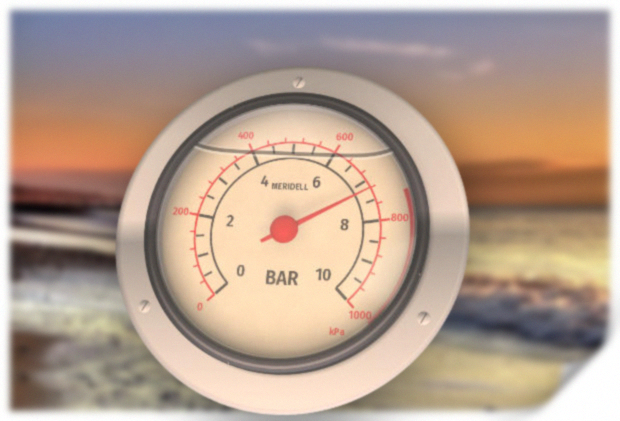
7.25 bar
